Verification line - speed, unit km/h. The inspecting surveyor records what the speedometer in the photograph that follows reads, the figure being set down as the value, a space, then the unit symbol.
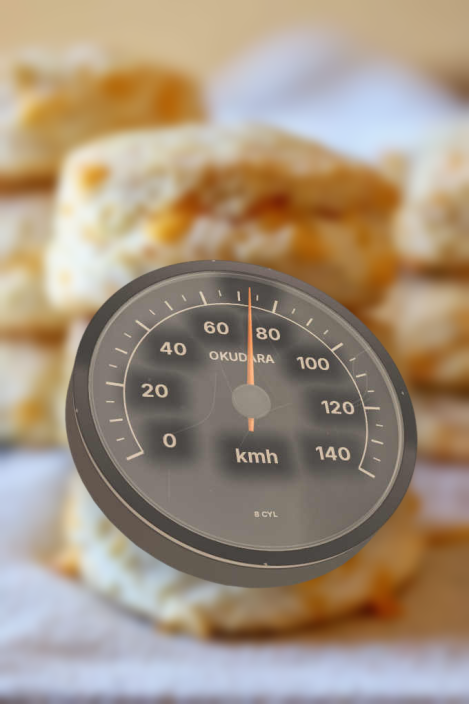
72.5 km/h
